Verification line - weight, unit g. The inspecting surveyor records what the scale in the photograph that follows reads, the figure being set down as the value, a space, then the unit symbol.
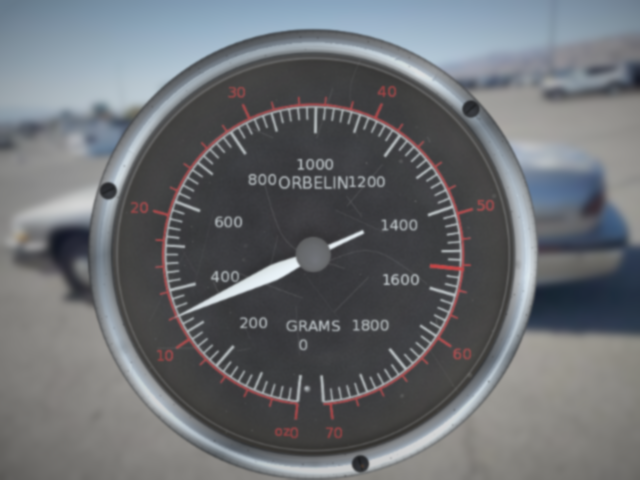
340 g
